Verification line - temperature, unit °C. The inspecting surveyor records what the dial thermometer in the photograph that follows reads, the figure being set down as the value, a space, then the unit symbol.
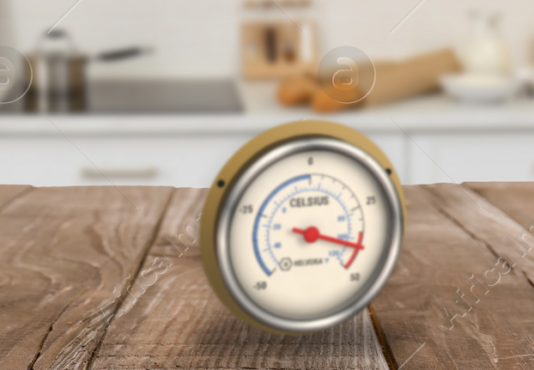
40 °C
